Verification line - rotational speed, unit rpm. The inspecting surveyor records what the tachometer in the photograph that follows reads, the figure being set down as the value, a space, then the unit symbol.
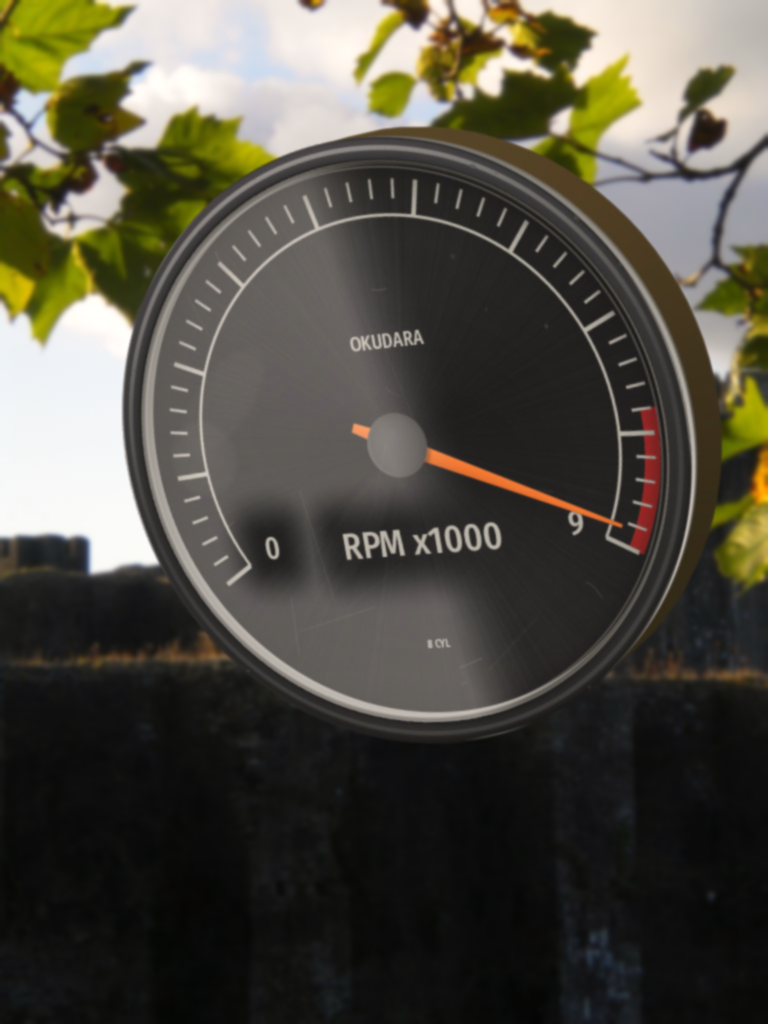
8800 rpm
